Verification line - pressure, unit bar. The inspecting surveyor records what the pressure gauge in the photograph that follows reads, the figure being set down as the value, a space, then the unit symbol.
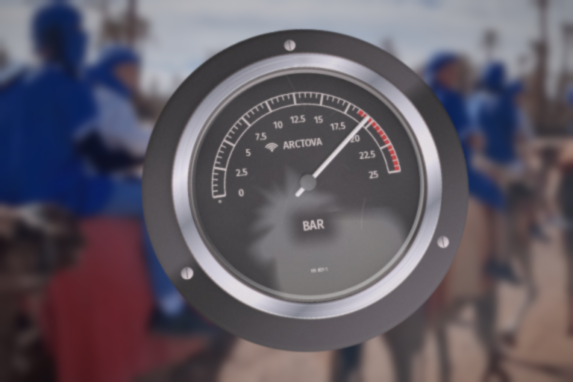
19.5 bar
